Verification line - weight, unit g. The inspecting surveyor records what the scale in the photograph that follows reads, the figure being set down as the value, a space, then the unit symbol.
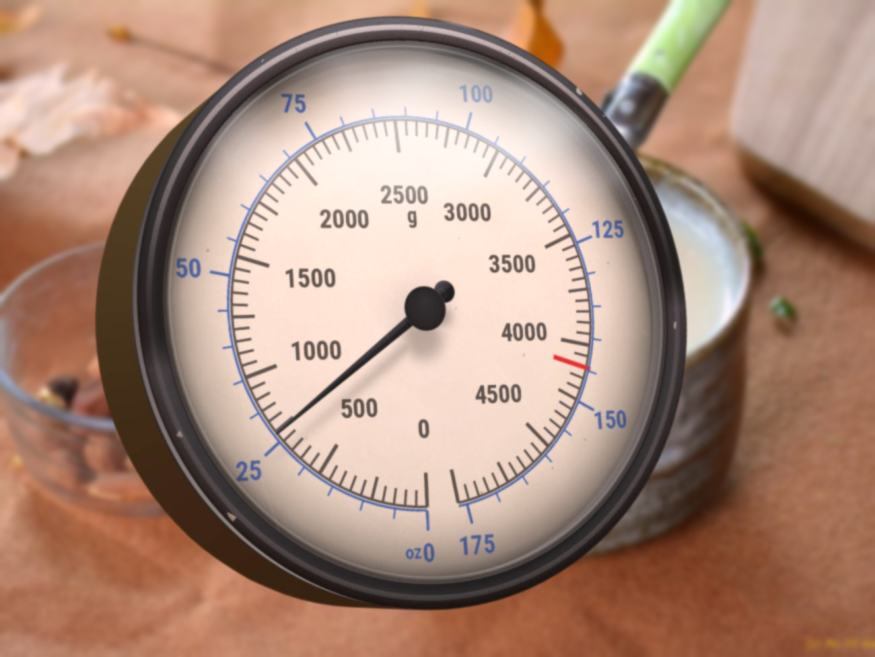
750 g
